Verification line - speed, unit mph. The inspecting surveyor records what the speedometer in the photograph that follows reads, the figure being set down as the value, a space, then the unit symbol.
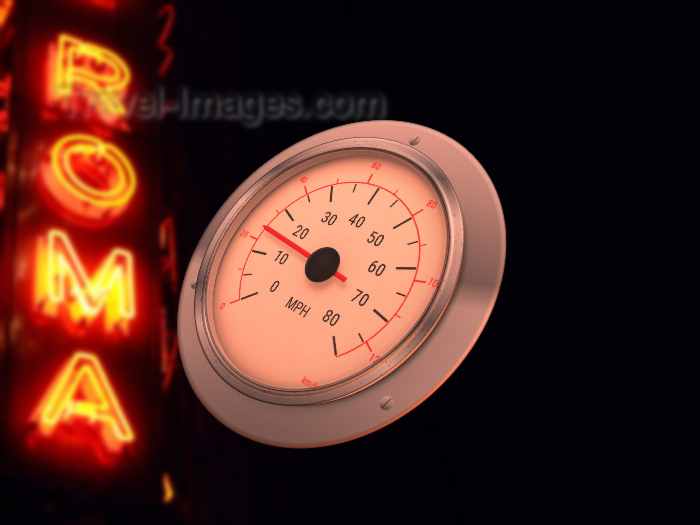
15 mph
